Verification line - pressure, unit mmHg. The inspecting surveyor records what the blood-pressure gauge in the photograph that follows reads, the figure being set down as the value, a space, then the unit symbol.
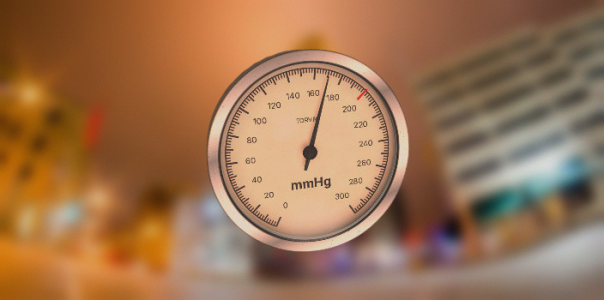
170 mmHg
